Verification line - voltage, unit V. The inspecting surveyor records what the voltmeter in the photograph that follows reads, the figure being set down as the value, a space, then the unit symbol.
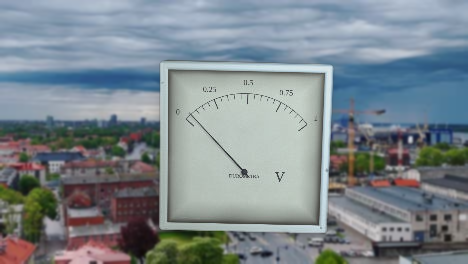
0.05 V
